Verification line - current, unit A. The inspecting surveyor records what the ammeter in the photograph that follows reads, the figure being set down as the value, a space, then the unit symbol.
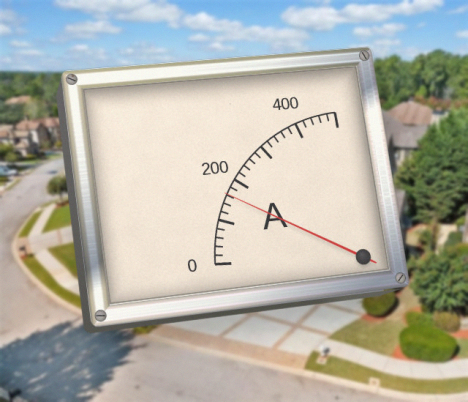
160 A
